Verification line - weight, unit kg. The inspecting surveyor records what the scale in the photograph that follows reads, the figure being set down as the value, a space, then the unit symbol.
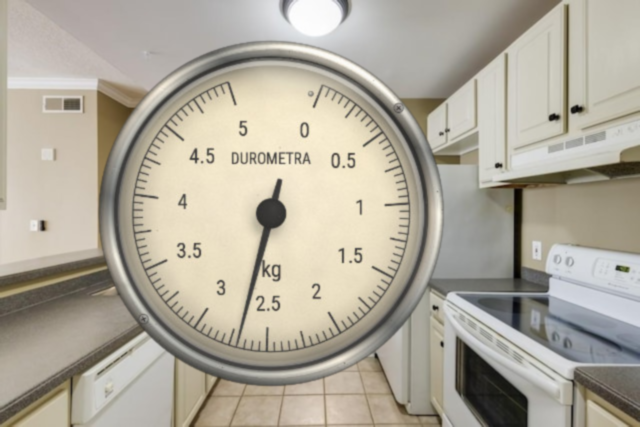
2.7 kg
